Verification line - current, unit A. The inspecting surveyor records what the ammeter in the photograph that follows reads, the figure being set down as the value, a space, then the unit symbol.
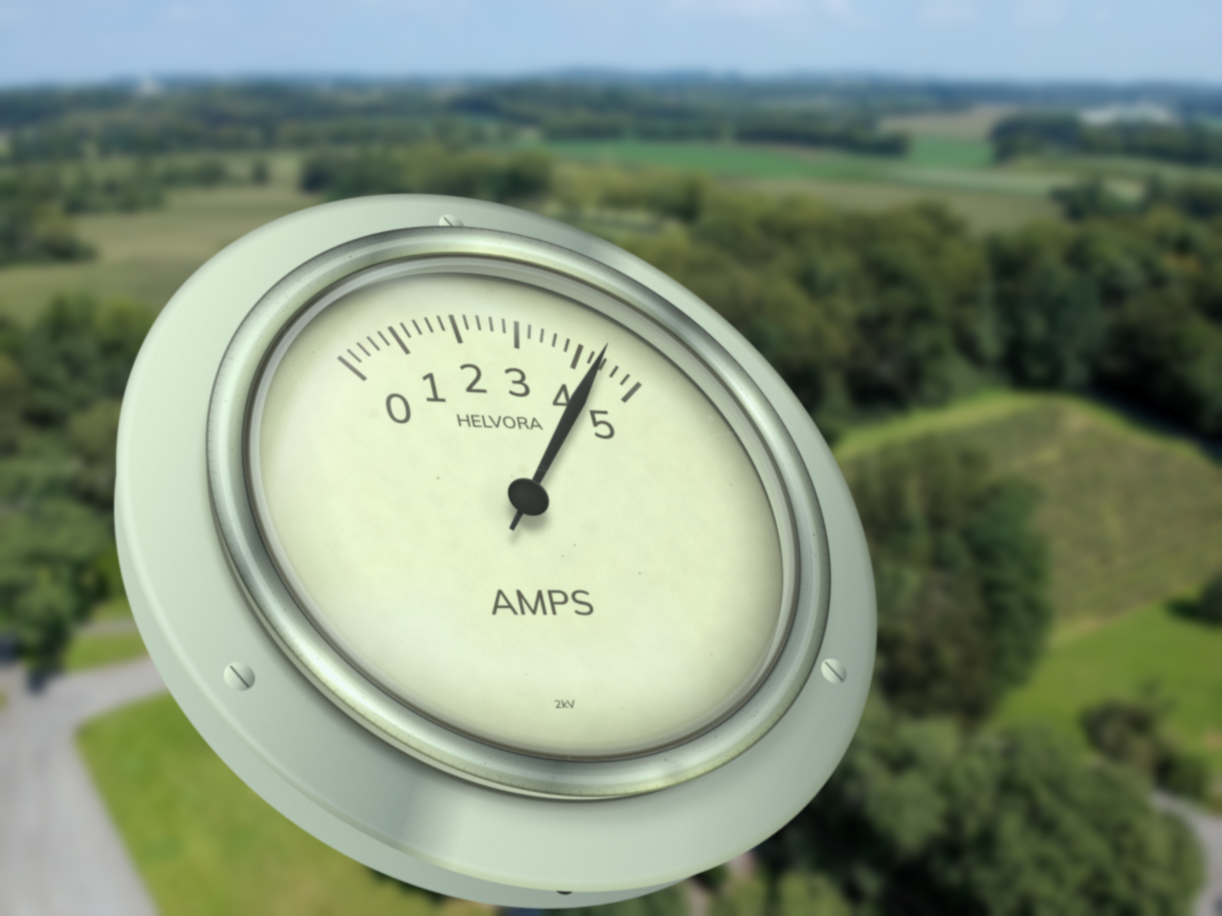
4.3 A
